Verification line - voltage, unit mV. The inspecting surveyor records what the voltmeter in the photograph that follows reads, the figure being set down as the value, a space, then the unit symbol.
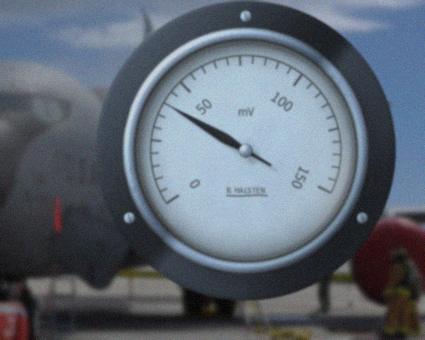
40 mV
